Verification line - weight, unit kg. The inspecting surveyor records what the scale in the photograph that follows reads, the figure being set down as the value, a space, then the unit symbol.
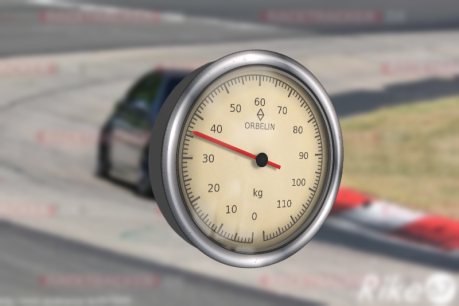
36 kg
